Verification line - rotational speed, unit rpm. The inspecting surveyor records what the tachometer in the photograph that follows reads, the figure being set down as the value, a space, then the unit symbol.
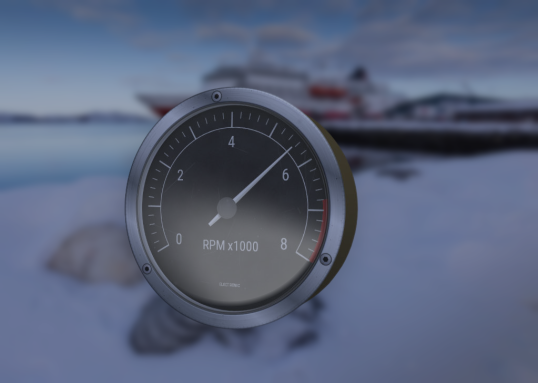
5600 rpm
